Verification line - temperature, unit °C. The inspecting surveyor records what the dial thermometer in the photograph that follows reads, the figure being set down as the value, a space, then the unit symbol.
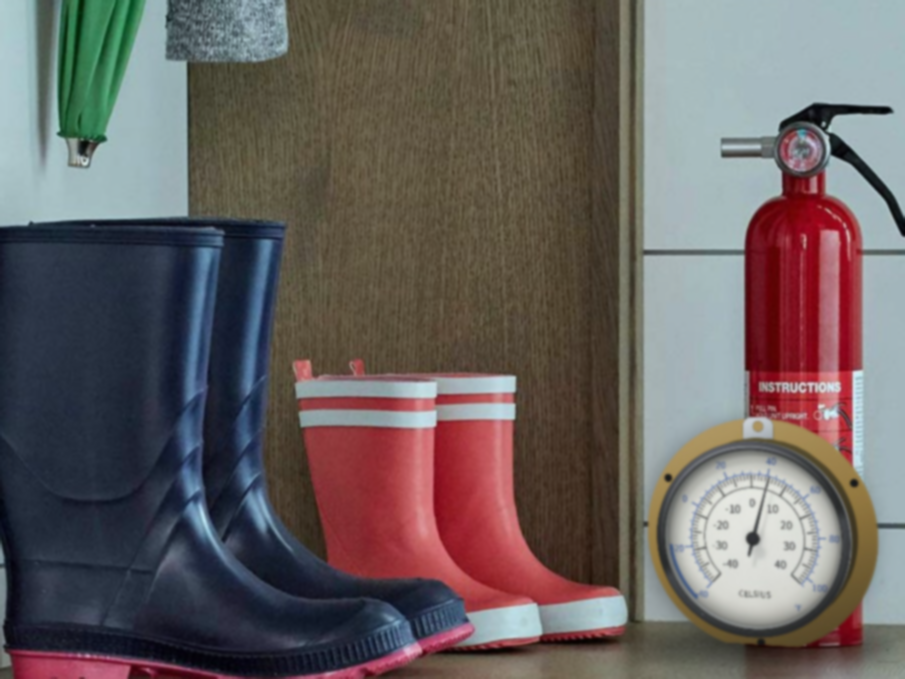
5 °C
